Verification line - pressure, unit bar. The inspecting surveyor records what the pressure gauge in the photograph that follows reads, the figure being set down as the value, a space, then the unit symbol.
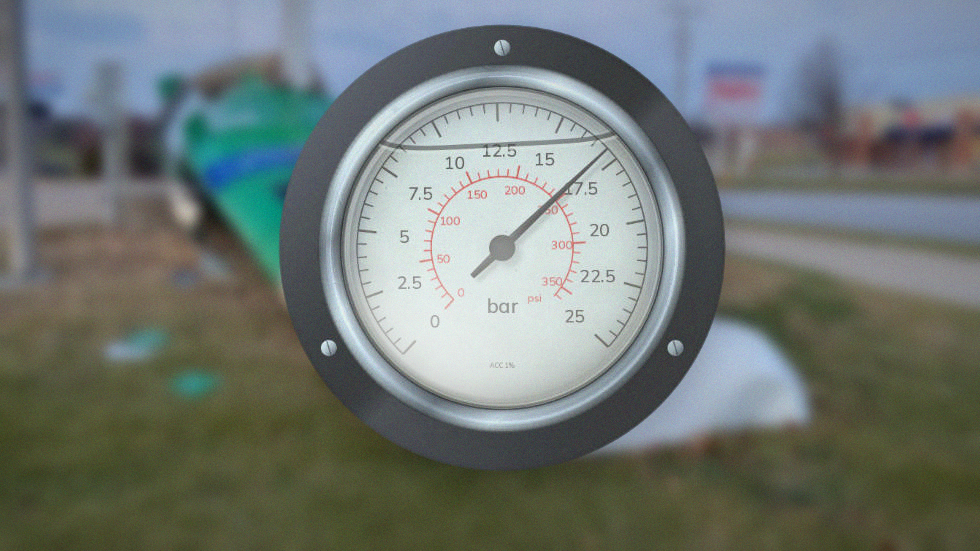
17 bar
